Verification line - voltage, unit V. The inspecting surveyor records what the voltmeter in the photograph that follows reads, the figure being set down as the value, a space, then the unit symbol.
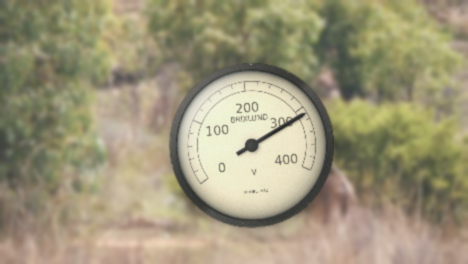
310 V
